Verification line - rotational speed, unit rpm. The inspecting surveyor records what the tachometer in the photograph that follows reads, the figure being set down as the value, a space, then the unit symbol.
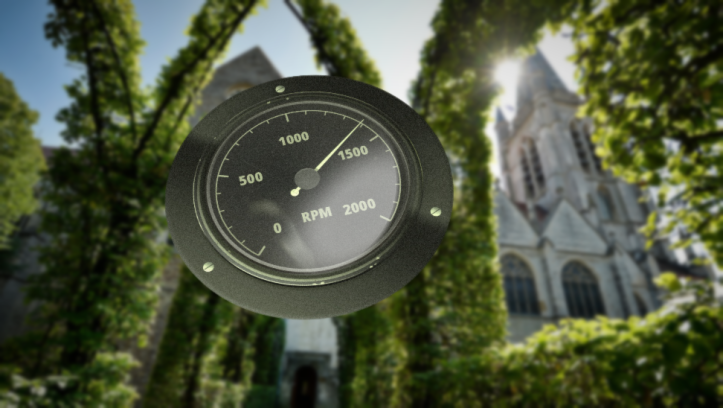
1400 rpm
